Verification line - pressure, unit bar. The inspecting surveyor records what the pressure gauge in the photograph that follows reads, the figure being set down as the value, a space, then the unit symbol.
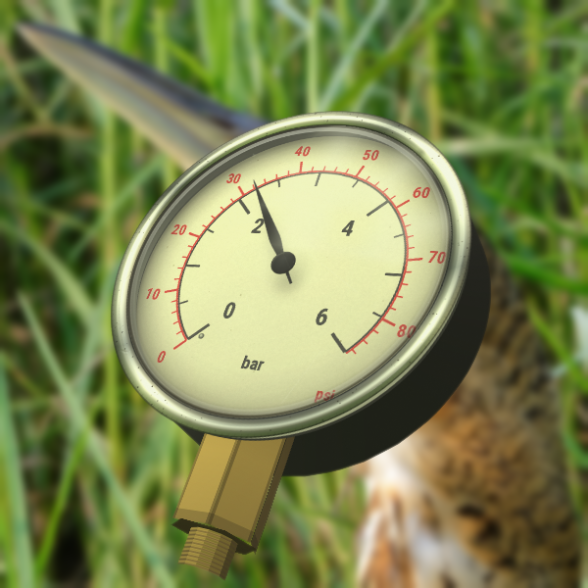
2.25 bar
